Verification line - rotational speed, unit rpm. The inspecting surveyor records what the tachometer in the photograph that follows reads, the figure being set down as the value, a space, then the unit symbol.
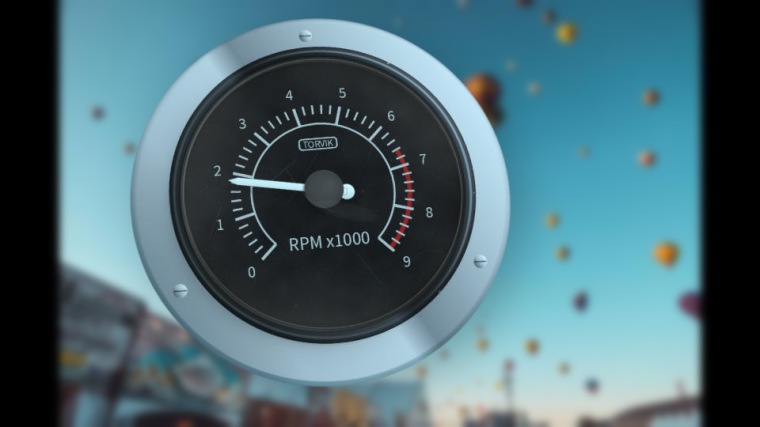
1800 rpm
